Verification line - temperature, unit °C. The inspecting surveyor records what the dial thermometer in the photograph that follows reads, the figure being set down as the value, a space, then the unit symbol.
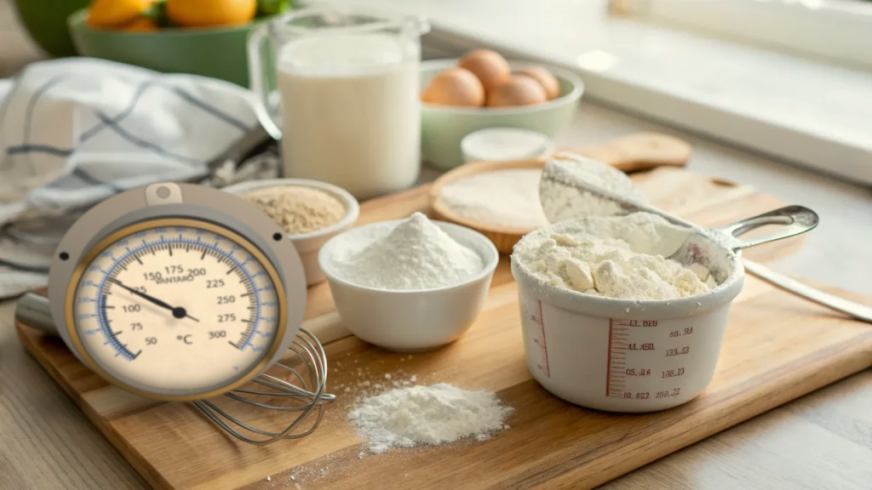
125 °C
